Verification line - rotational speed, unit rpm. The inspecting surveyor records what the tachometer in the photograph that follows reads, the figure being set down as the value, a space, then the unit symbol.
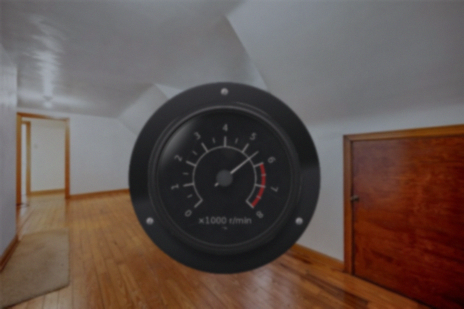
5500 rpm
